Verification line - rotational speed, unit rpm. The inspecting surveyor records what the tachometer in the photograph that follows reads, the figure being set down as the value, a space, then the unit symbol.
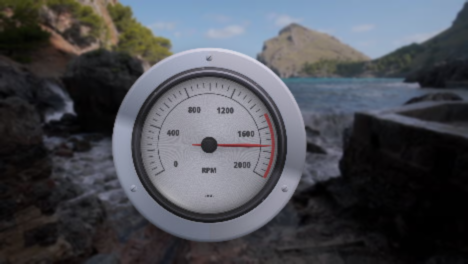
1750 rpm
